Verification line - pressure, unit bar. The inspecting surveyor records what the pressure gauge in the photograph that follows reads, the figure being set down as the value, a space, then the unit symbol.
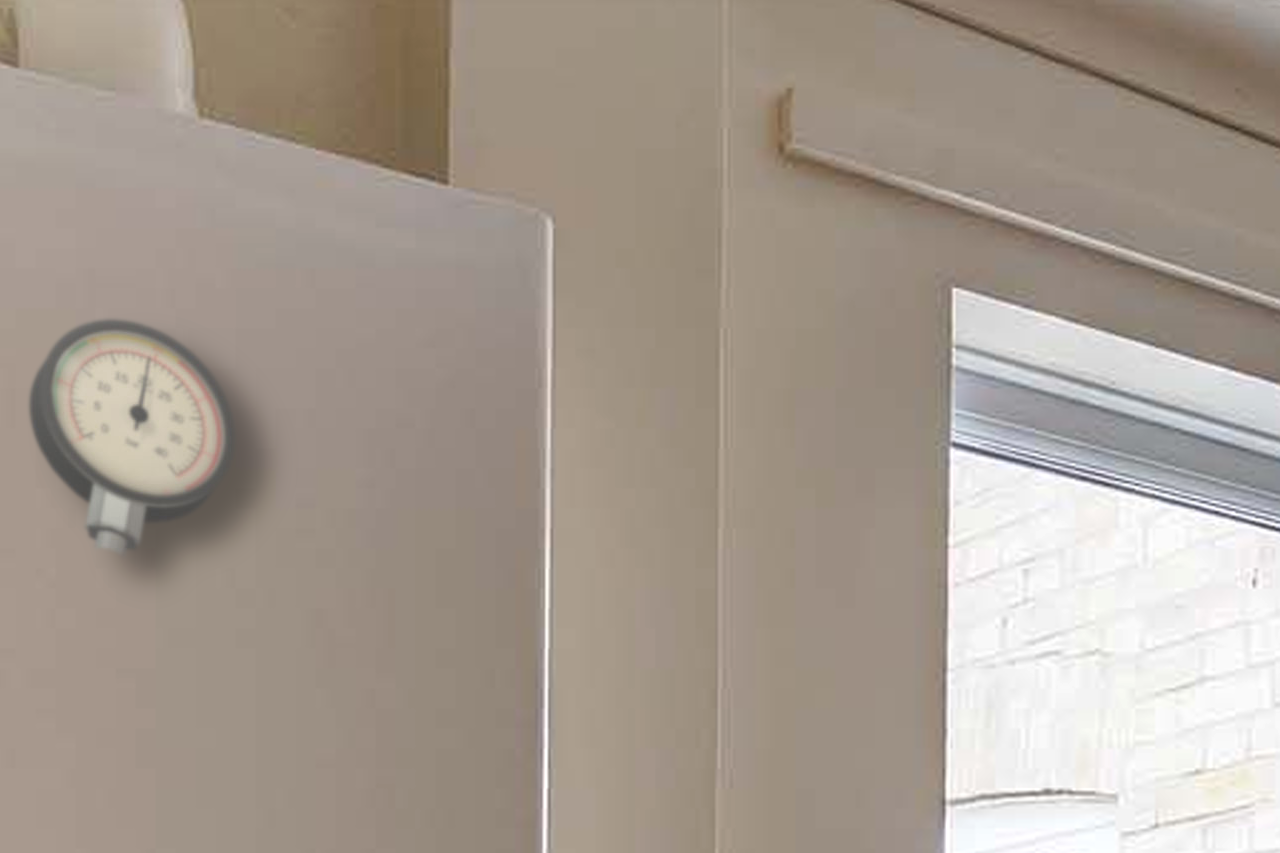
20 bar
